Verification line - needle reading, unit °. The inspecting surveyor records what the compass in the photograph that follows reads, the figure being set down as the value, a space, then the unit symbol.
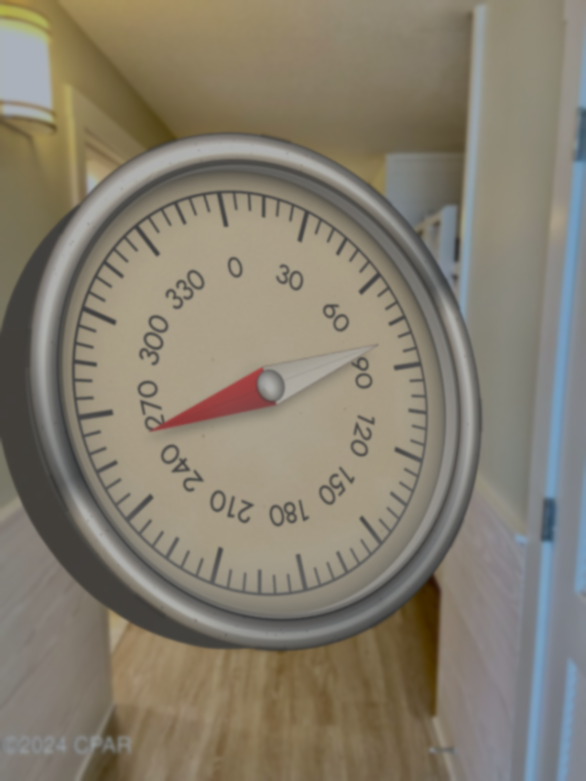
260 °
